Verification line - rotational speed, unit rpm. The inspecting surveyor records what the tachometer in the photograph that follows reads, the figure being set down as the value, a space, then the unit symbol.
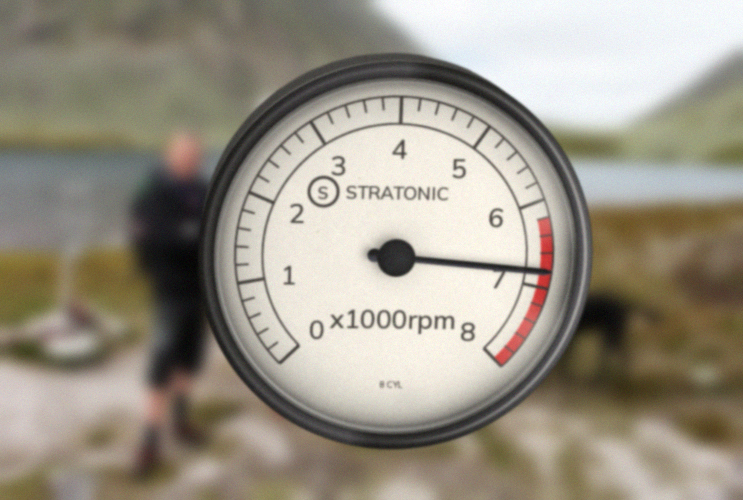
6800 rpm
